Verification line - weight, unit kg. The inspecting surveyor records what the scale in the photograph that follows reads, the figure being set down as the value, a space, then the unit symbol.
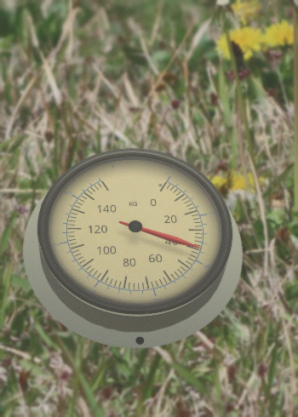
40 kg
